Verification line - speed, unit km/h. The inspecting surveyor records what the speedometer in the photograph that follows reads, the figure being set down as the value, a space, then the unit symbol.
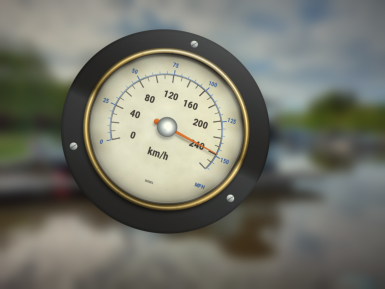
240 km/h
